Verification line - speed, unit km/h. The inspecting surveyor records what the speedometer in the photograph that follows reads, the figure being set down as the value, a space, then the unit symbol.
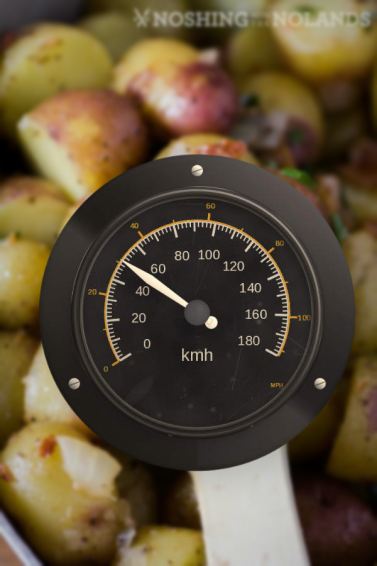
50 km/h
